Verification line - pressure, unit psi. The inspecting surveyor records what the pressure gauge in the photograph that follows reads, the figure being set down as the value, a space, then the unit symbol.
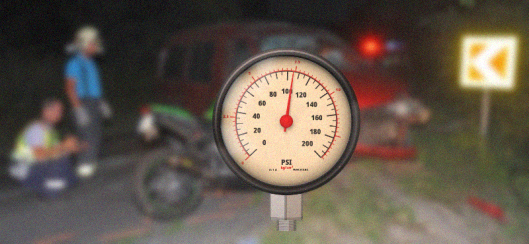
105 psi
